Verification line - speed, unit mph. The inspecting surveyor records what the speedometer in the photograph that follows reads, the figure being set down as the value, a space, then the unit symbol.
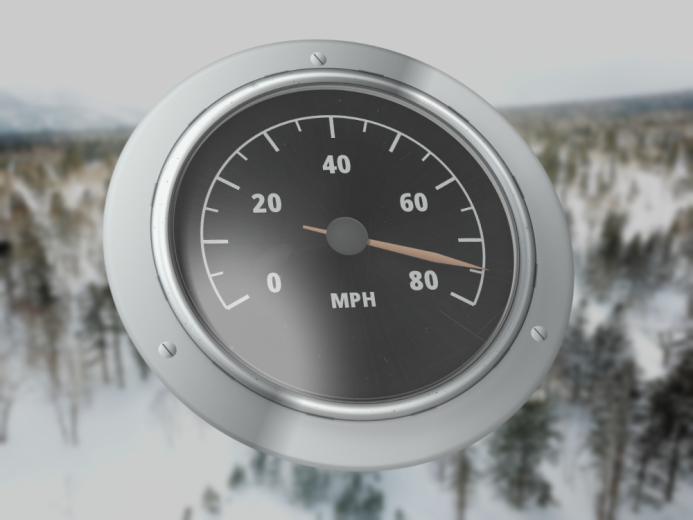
75 mph
